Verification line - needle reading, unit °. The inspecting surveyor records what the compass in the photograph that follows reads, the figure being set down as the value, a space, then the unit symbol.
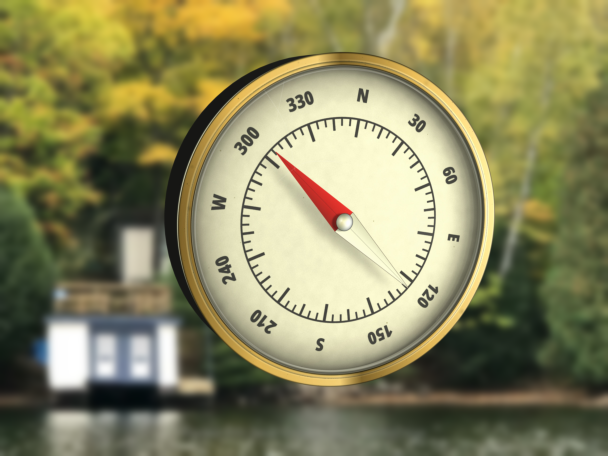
305 °
